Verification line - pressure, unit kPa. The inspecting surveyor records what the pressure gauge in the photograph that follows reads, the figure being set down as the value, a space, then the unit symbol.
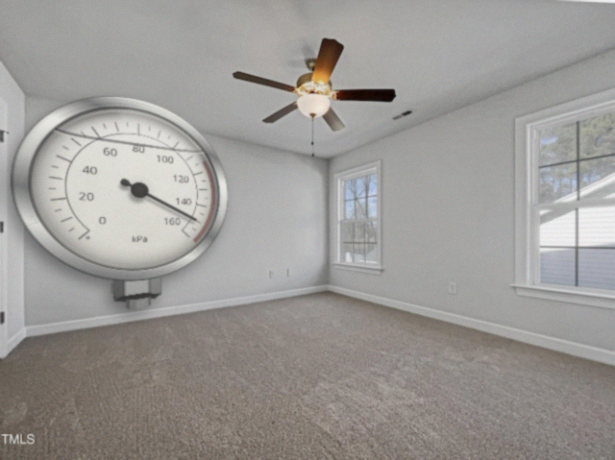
150 kPa
